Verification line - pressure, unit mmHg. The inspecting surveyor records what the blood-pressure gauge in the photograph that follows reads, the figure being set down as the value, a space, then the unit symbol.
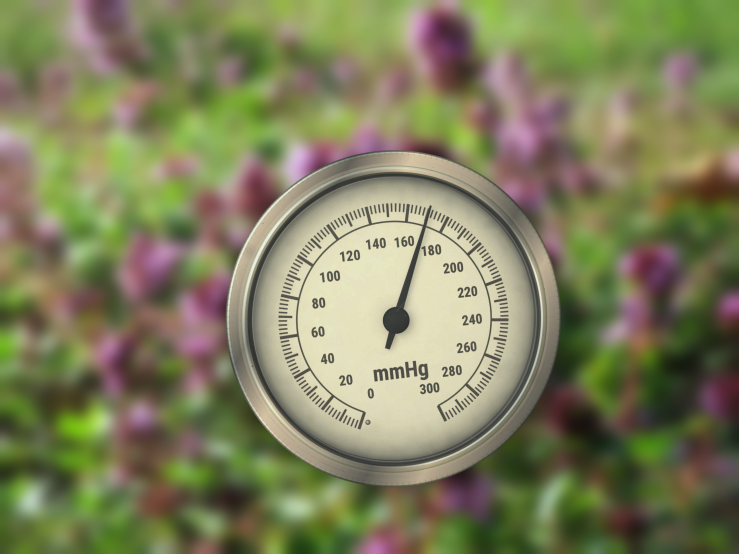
170 mmHg
